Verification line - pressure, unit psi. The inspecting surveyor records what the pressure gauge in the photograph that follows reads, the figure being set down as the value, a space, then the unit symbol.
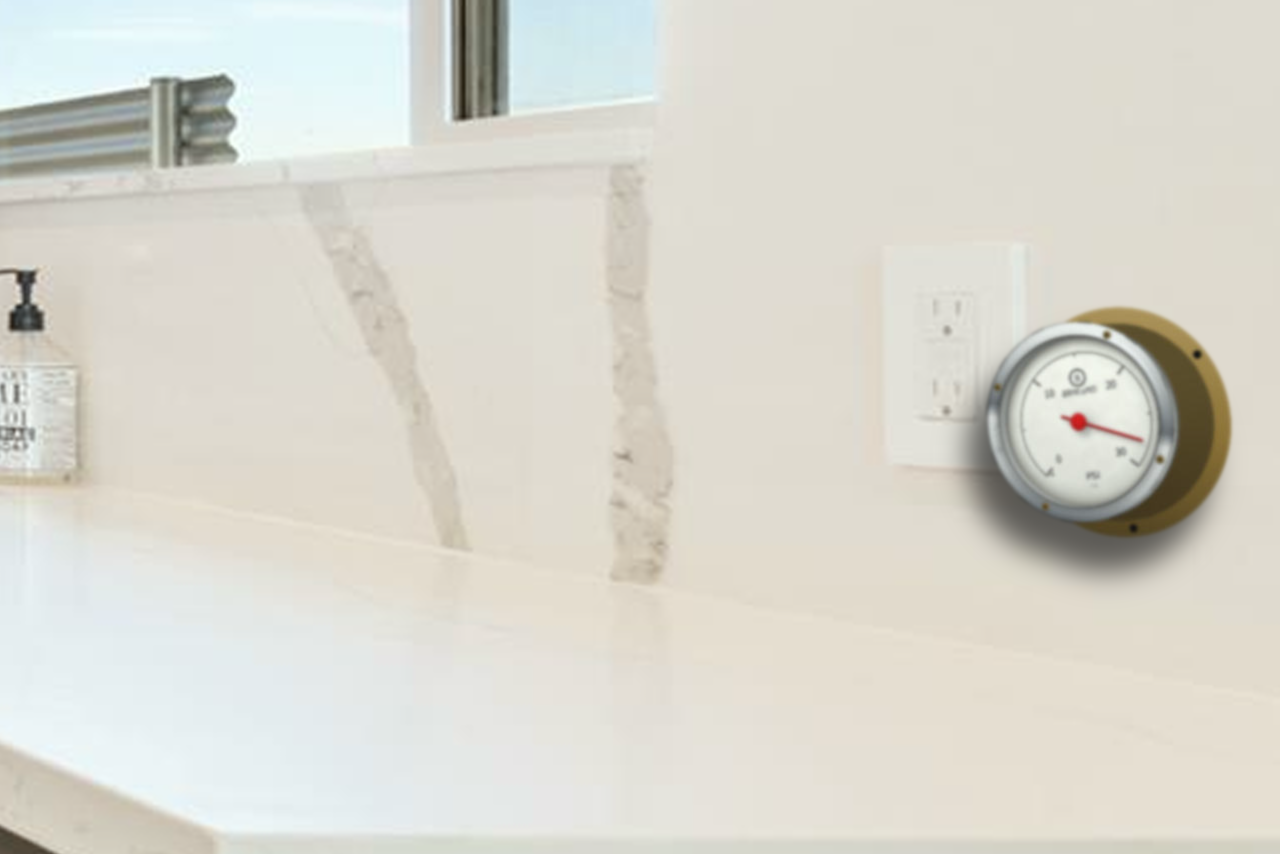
27.5 psi
